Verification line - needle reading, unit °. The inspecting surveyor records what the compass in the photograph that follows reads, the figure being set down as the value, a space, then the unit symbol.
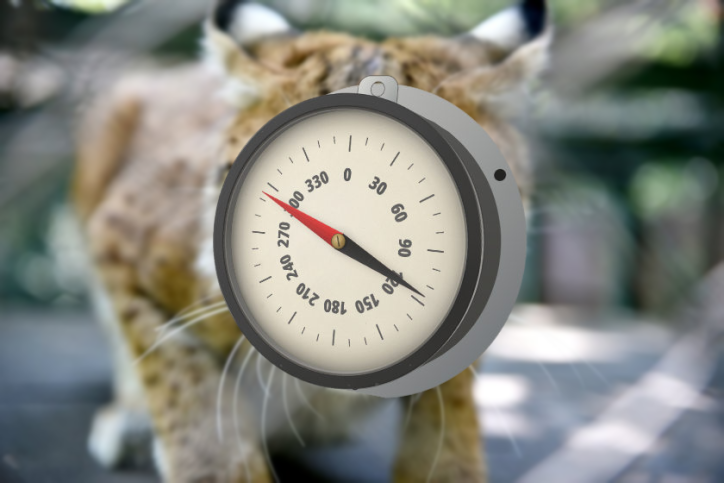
295 °
